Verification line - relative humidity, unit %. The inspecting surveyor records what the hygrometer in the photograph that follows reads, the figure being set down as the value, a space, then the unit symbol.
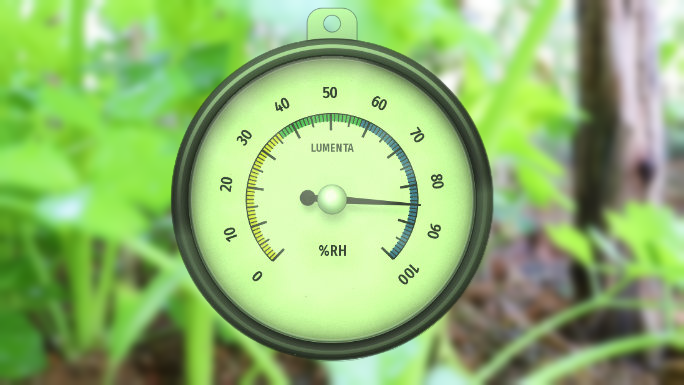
85 %
